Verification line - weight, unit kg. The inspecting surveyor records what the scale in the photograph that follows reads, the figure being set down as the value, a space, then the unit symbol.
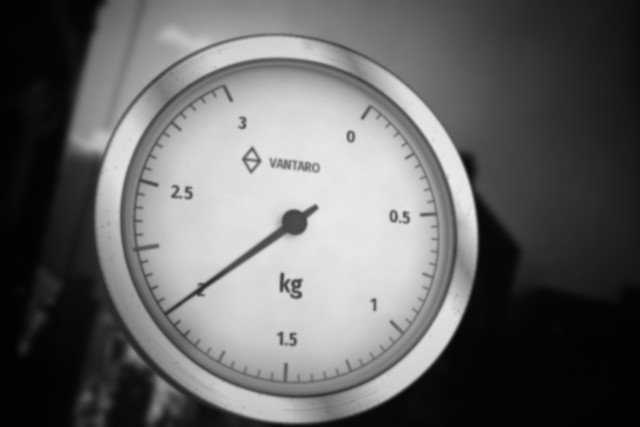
2 kg
